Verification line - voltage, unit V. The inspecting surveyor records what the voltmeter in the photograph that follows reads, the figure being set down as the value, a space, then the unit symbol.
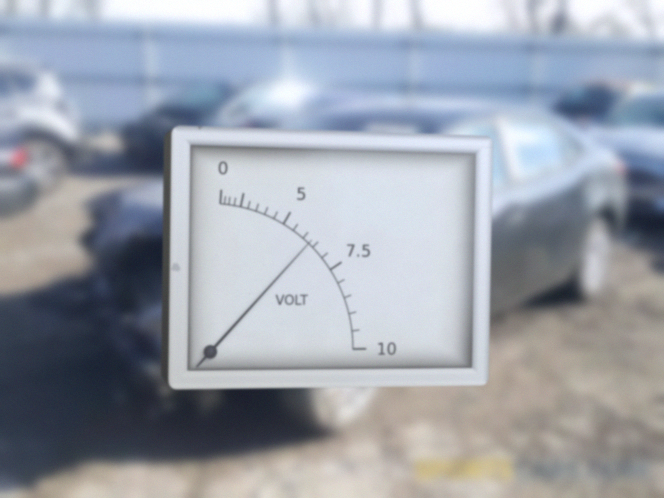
6.25 V
